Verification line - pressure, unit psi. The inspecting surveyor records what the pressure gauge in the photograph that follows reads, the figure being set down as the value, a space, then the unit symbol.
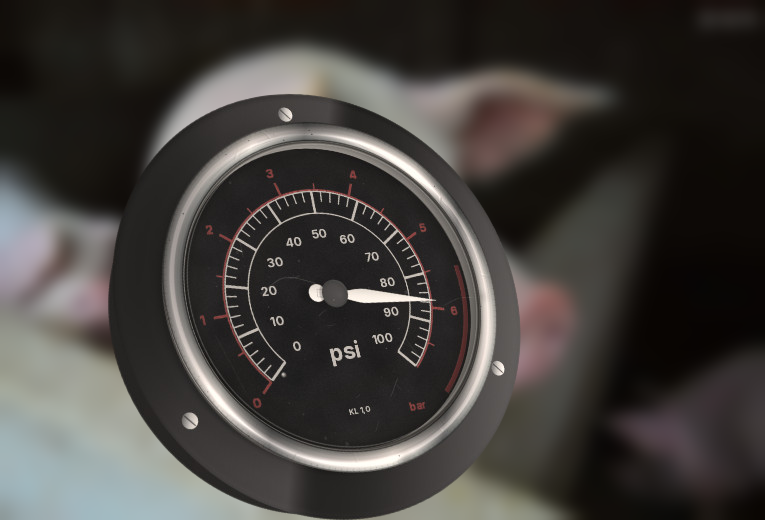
86 psi
